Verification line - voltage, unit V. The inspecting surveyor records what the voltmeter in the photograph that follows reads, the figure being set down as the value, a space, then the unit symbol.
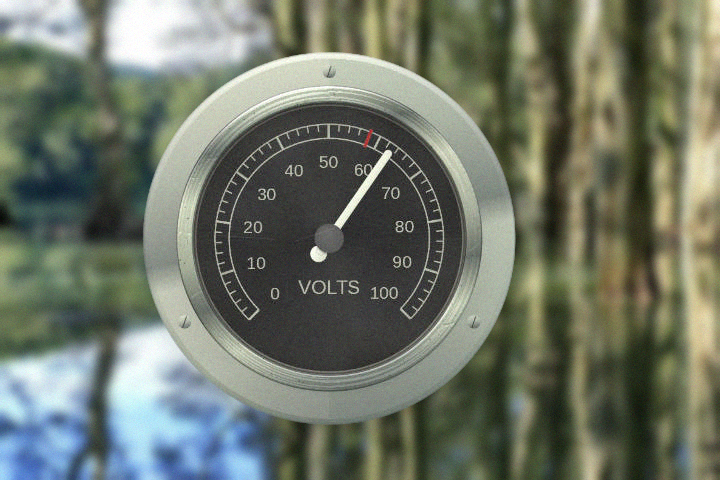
63 V
